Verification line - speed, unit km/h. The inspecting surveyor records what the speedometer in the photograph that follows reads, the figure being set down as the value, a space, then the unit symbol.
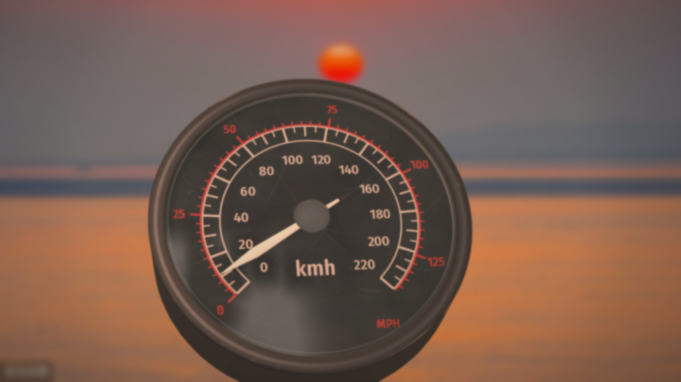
10 km/h
